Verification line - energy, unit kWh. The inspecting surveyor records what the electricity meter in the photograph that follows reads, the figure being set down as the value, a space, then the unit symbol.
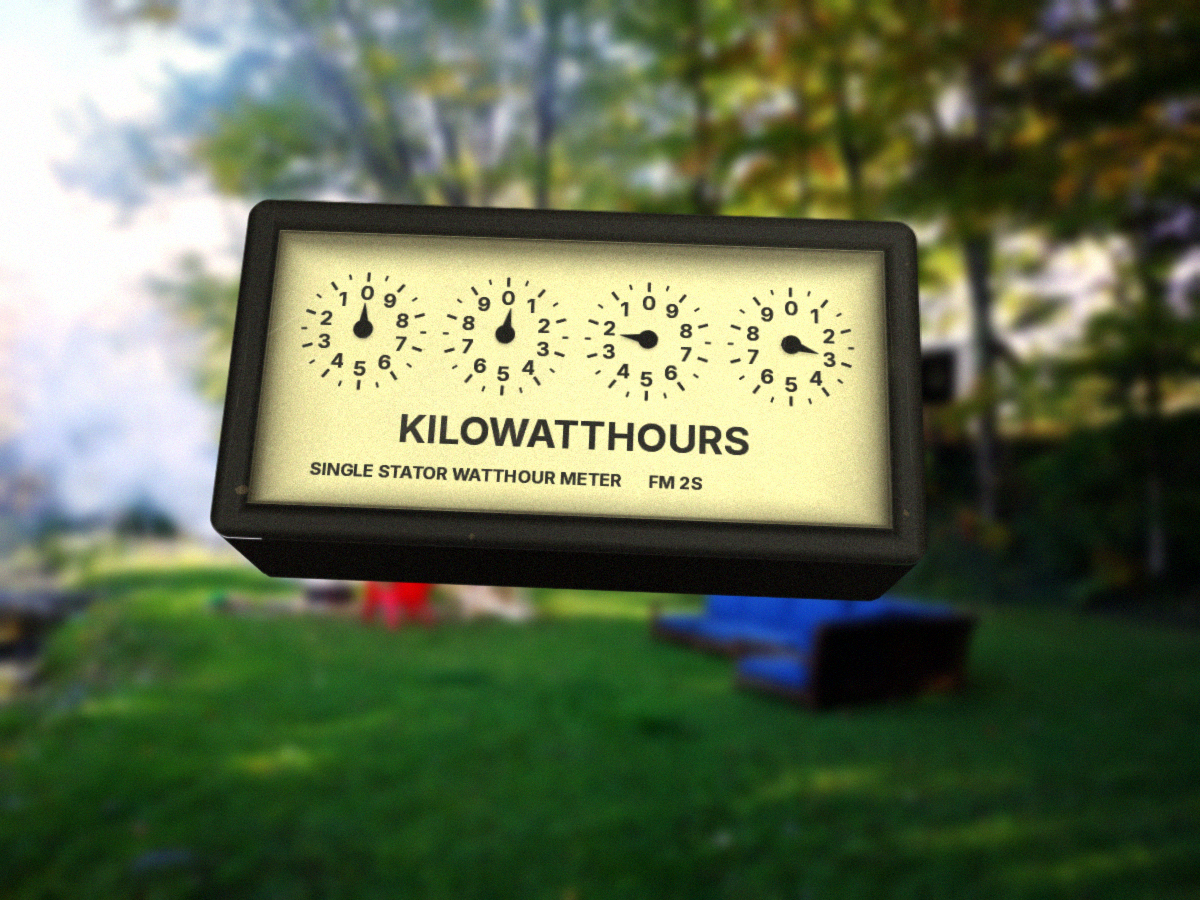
23 kWh
